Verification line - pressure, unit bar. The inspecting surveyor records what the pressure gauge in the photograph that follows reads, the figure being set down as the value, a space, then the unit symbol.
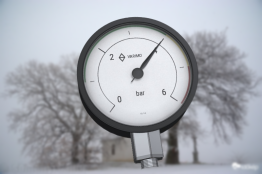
4 bar
